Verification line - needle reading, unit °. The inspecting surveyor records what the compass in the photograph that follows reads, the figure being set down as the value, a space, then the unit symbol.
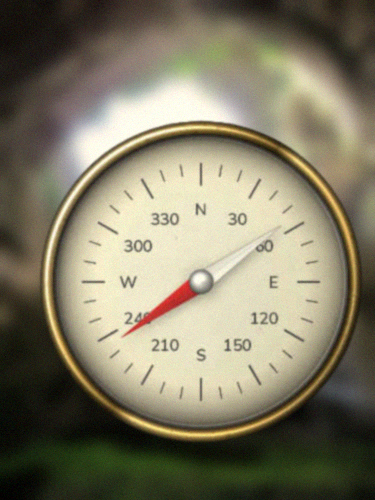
235 °
